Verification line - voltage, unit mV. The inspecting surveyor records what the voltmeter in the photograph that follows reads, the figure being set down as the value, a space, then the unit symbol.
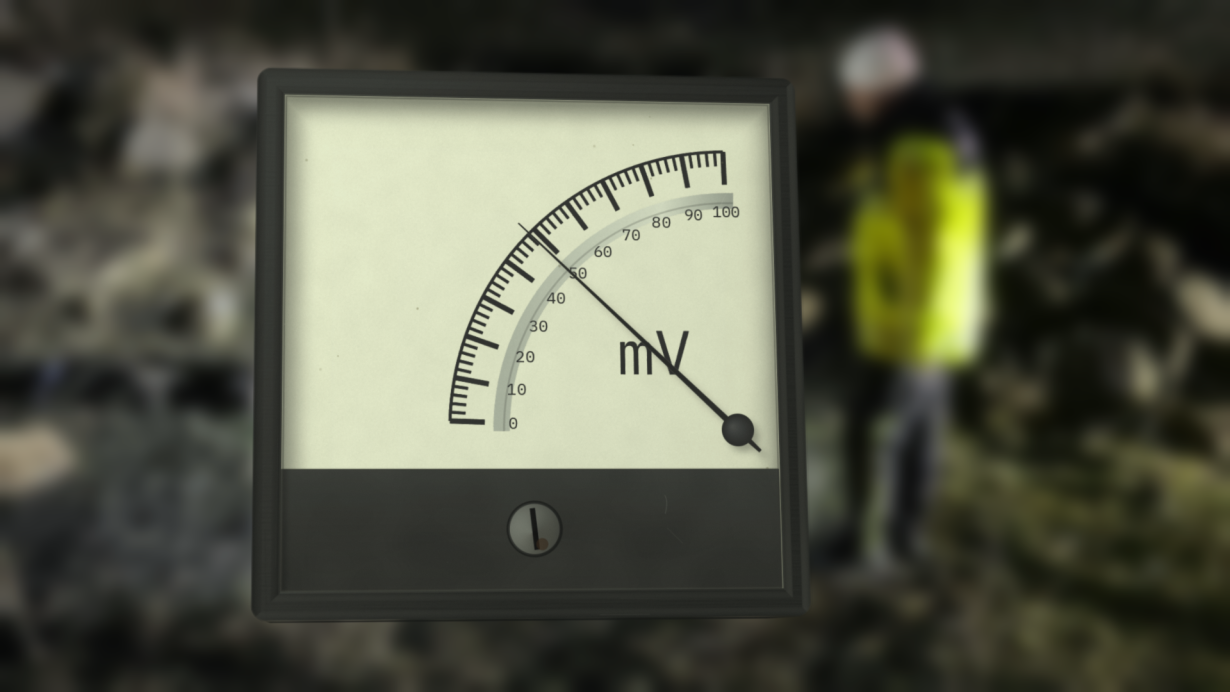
48 mV
